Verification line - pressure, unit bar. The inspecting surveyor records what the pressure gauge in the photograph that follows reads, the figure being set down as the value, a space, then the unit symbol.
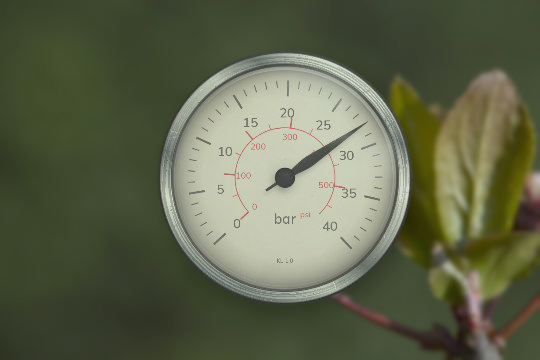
28 bar
